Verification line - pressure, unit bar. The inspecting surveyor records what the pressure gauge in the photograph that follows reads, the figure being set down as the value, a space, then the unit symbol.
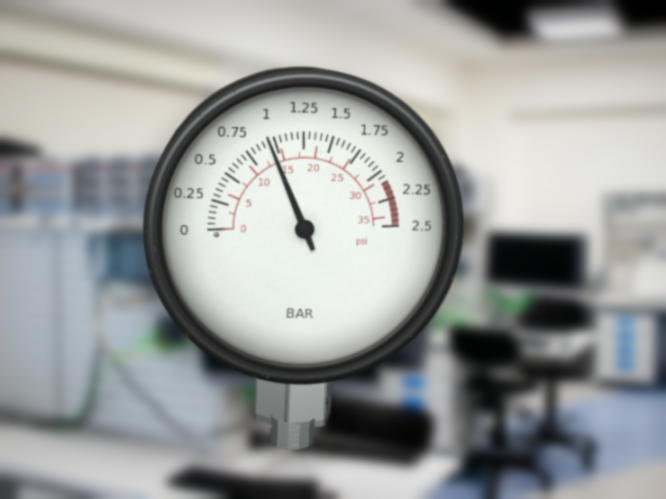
0.95 bar
